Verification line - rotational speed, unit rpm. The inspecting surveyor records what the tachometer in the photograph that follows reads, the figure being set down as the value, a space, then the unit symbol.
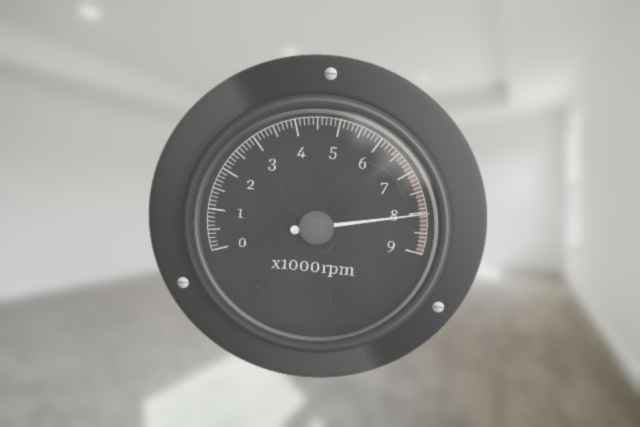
8000 rpm
